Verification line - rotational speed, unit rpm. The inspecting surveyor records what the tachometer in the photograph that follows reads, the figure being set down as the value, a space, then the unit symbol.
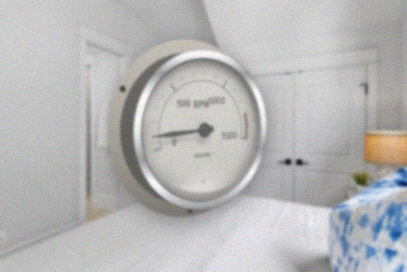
100 rpm
